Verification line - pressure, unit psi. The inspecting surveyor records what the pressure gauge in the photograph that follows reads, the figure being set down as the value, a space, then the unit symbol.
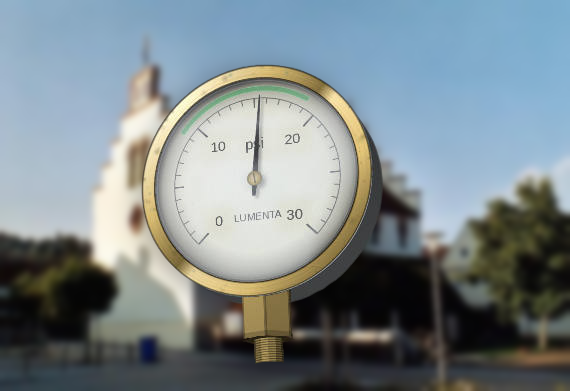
15.5 psi
